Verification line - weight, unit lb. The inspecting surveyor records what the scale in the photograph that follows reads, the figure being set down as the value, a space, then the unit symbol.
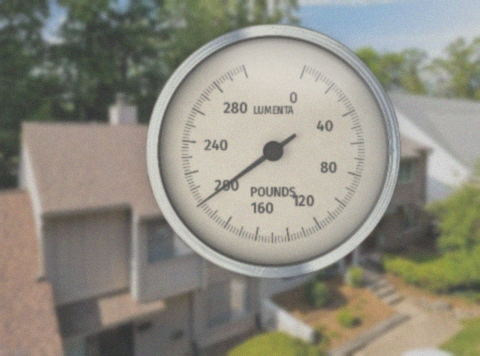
200 lb
